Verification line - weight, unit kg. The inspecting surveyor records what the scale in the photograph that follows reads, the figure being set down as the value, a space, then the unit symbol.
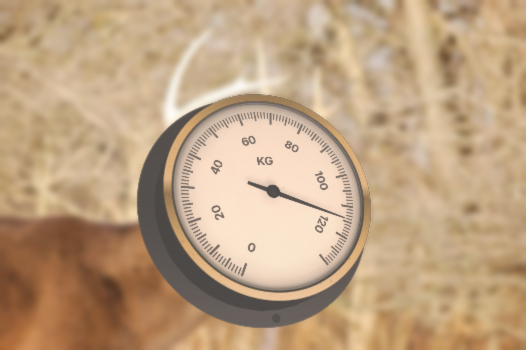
115 kg
